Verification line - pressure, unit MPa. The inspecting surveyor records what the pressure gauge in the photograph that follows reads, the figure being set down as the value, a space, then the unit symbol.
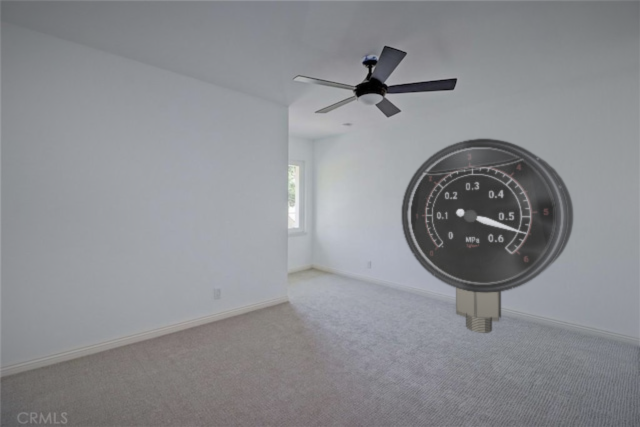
0.54 MPa
